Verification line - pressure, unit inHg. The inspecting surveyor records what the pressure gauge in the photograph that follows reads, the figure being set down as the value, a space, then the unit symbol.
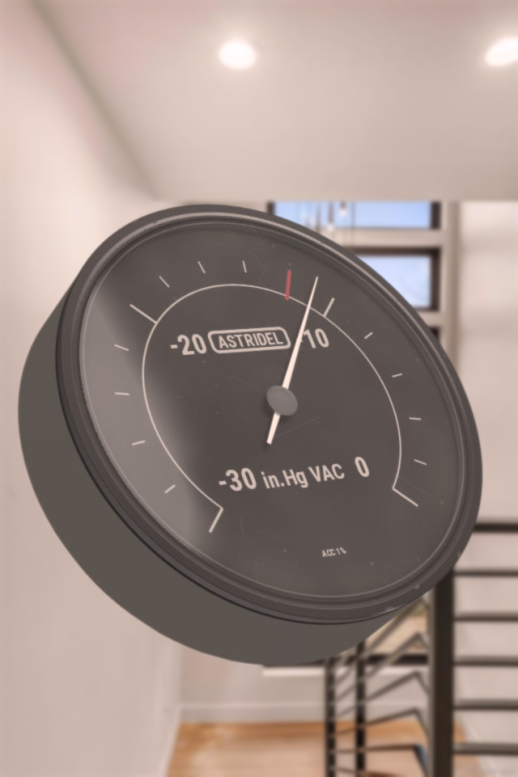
-11 inHg
